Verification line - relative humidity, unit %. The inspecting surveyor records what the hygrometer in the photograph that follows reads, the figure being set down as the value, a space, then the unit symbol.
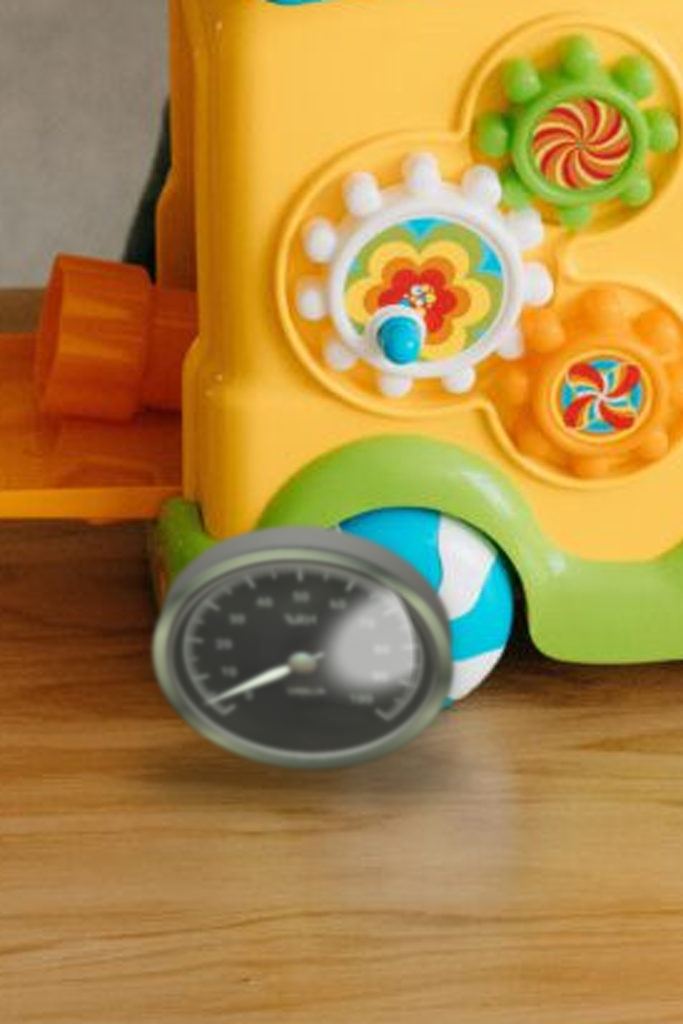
5 %
